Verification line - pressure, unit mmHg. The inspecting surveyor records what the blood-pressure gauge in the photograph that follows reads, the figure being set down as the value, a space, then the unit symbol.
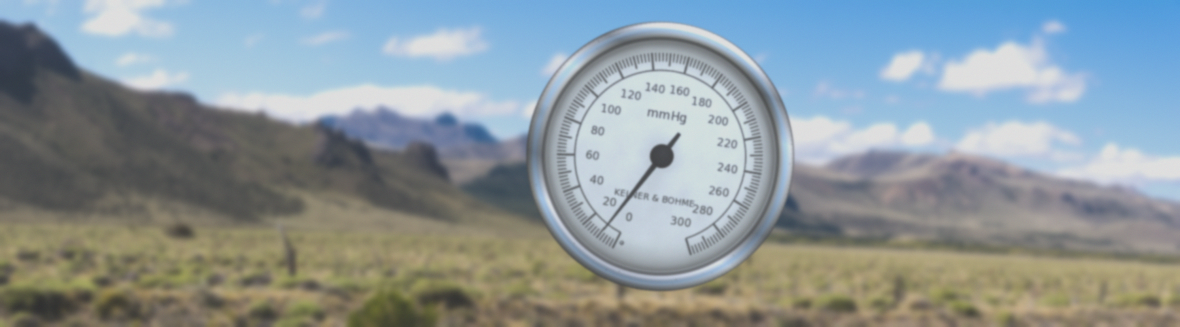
10 mmHg
